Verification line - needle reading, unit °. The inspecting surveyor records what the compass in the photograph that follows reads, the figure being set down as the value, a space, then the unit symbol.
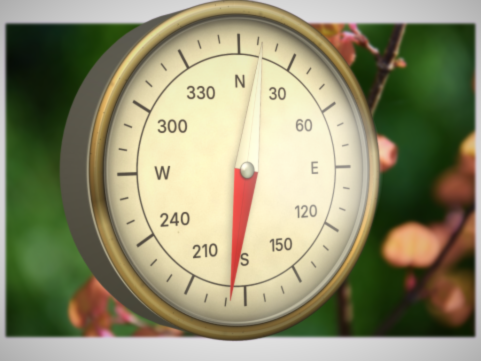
190 °
